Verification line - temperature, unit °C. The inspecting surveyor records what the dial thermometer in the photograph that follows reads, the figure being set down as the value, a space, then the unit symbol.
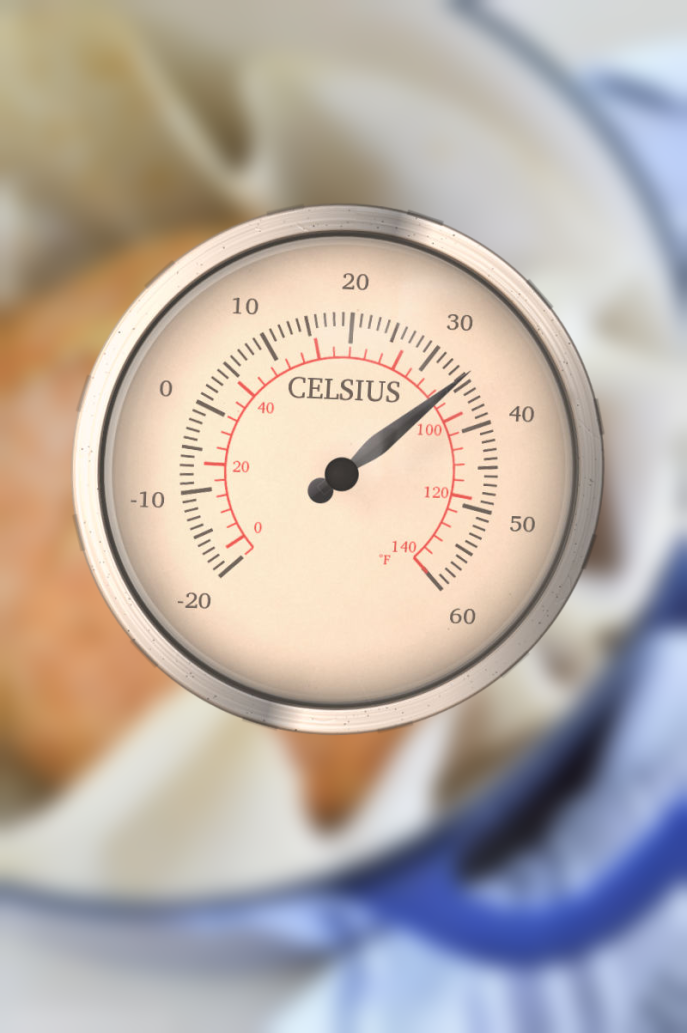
34 °C
